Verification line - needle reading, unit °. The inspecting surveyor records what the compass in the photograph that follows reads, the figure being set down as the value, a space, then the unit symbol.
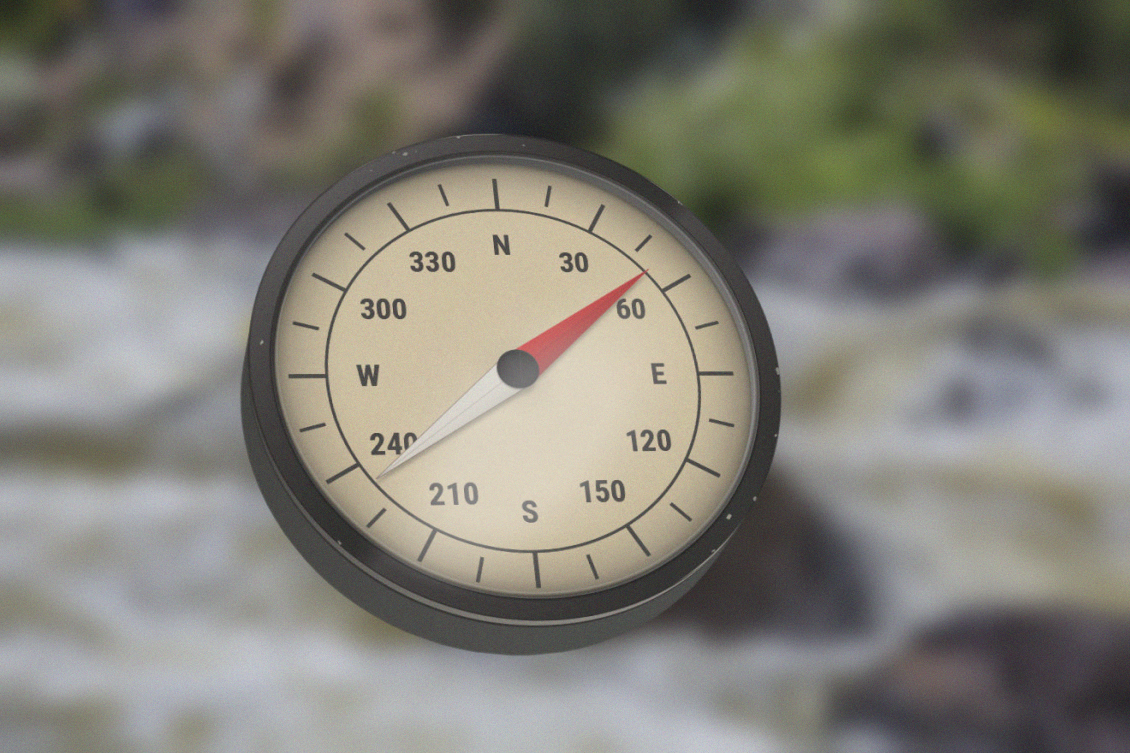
52.5 °
